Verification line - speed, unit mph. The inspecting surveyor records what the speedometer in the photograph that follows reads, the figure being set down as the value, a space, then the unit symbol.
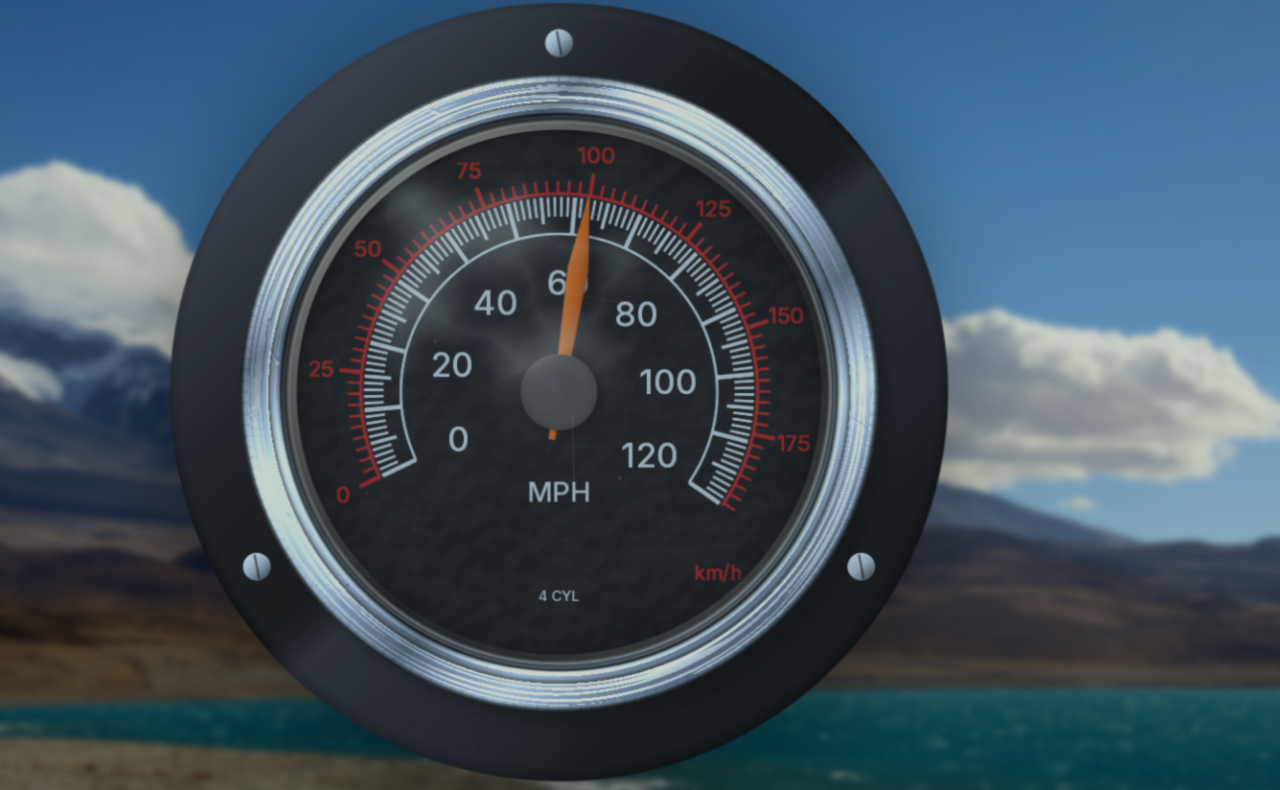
62 mph
